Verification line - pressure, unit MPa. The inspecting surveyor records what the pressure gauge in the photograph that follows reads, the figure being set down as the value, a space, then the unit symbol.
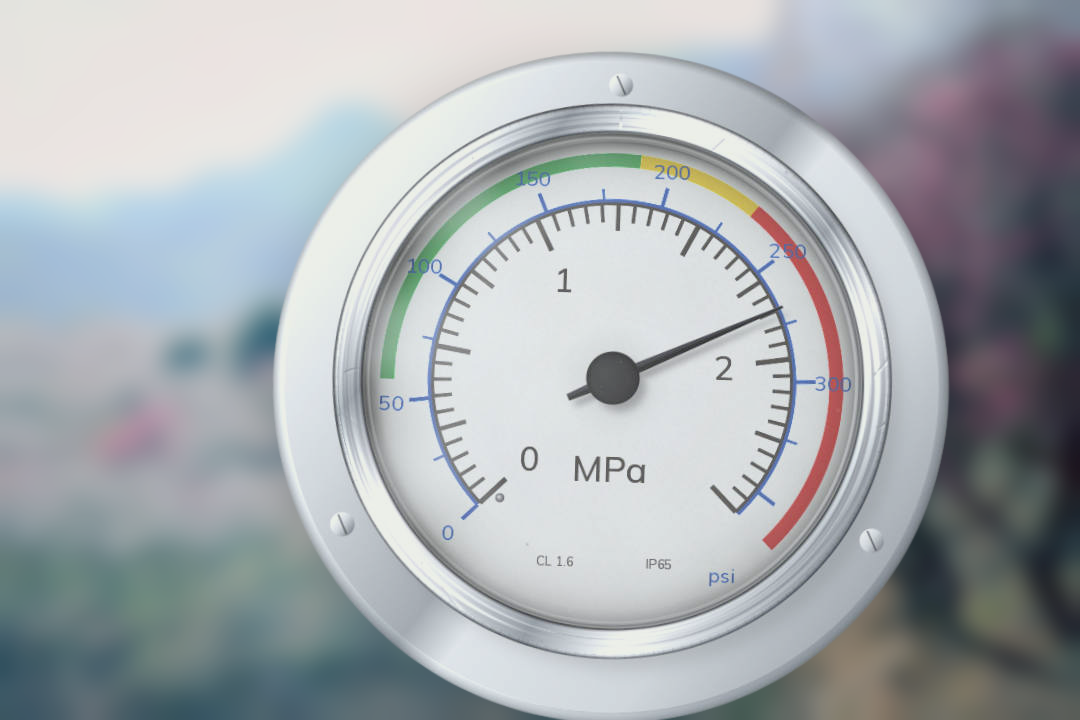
1.85 MPa
